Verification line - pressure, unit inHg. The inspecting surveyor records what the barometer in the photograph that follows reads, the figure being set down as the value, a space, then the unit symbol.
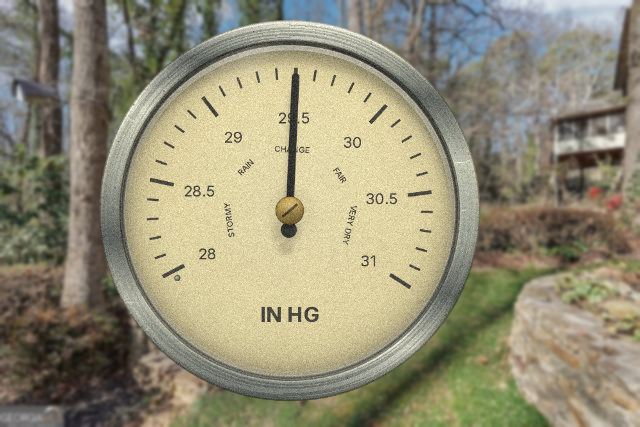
29.5 inHg
